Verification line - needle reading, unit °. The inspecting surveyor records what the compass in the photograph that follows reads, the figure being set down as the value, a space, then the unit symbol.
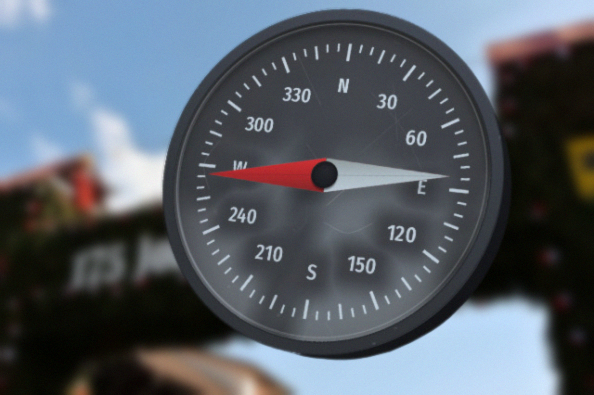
265 °
